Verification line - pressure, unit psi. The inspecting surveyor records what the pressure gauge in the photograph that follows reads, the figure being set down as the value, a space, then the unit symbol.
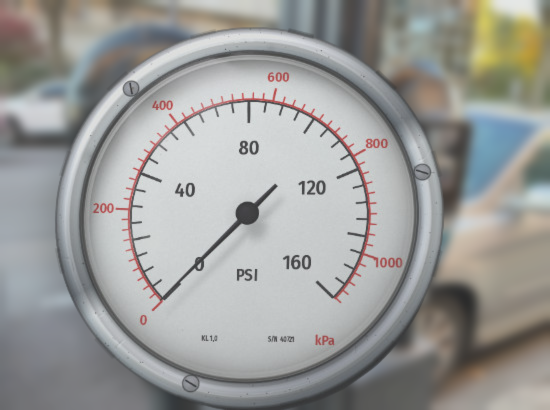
0 psi
